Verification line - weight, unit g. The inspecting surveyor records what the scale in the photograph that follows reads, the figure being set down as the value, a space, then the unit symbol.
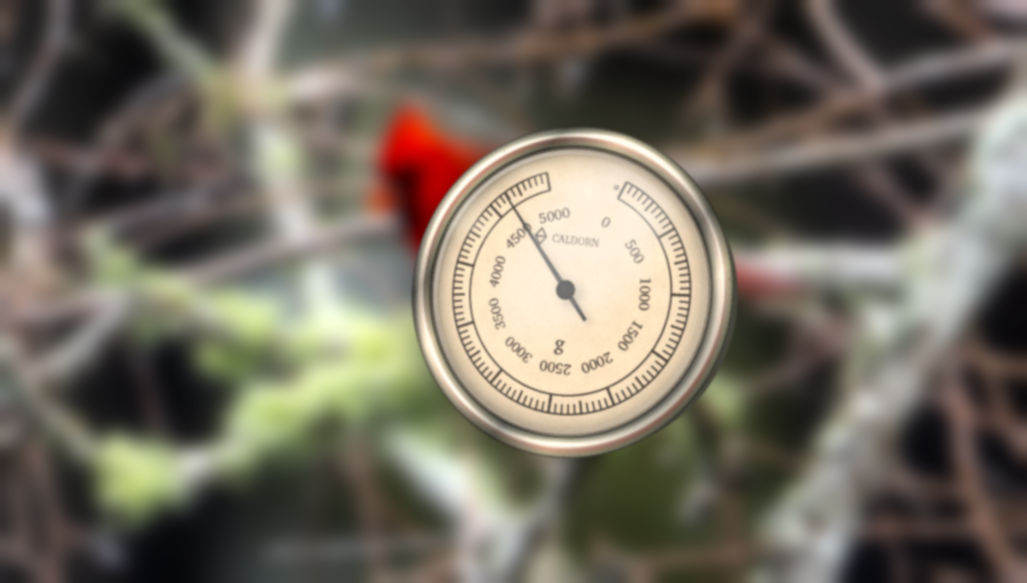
4650 g
